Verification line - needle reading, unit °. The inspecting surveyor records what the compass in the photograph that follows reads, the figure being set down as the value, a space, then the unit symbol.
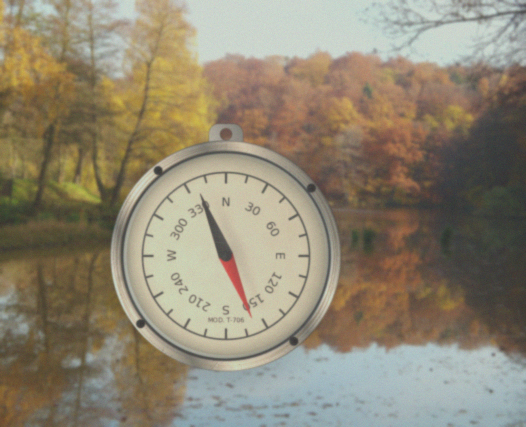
157.5 °
